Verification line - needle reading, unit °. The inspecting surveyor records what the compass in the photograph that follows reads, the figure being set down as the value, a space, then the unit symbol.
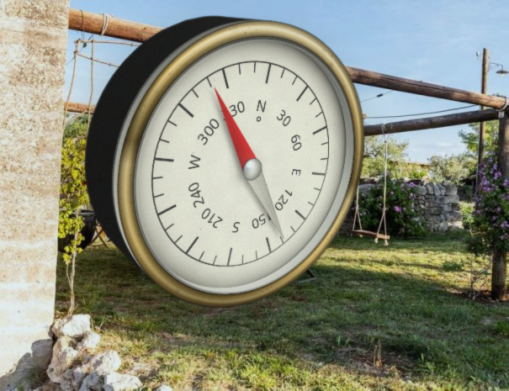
320 °
